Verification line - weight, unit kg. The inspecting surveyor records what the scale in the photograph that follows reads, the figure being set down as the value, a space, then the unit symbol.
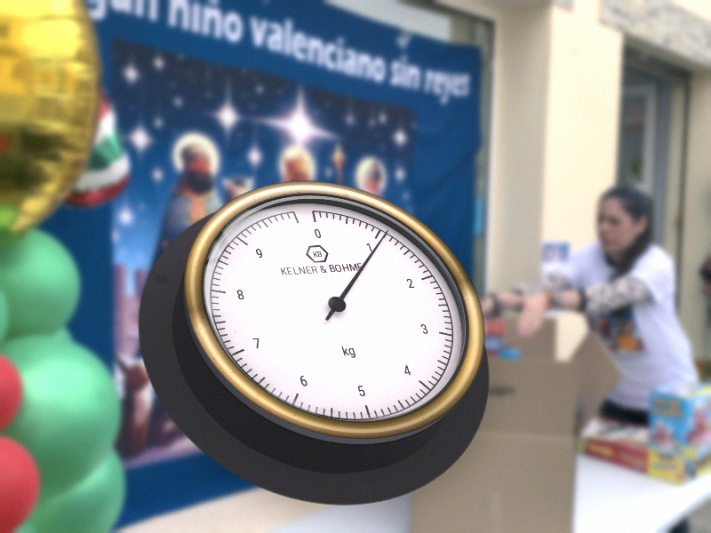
1.1 kg
